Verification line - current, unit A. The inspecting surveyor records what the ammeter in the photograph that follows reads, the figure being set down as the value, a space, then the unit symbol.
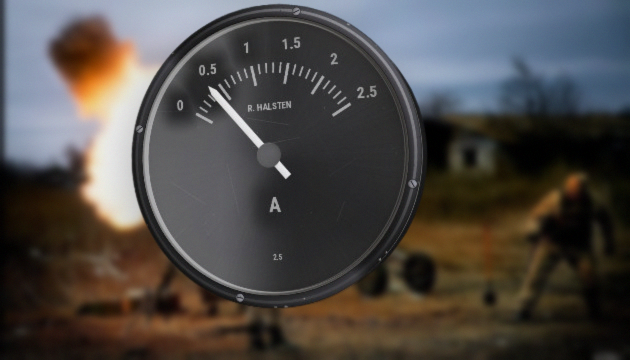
0.4 A
